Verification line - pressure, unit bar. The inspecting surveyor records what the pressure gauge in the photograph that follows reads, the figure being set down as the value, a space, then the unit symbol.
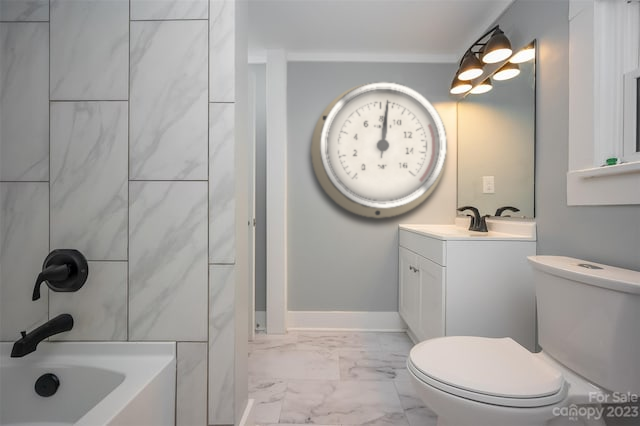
8.5 bar
